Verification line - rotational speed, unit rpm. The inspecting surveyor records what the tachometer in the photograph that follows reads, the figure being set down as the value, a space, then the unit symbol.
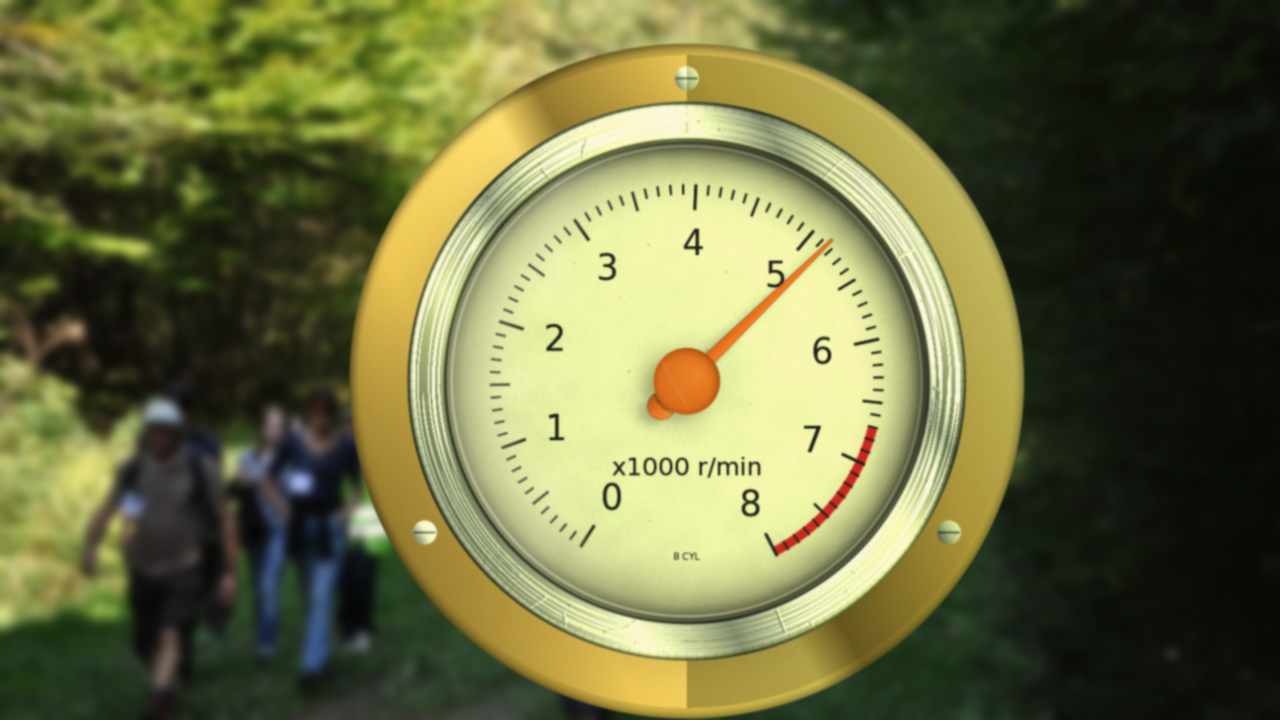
5150 rpm
